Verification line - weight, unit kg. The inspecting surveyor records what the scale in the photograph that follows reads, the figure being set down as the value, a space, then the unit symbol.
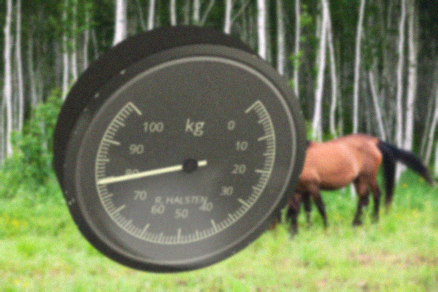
80 kg
